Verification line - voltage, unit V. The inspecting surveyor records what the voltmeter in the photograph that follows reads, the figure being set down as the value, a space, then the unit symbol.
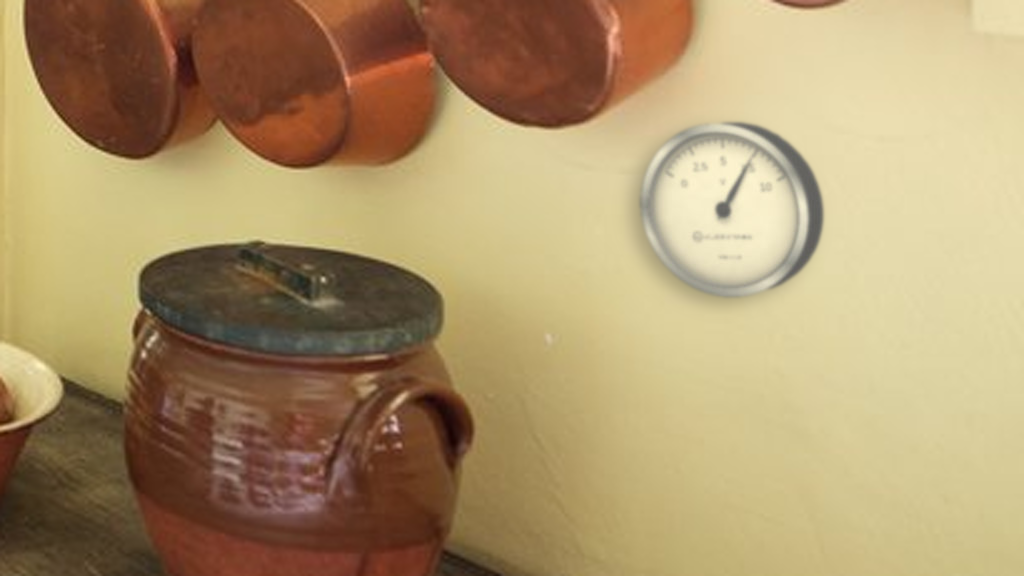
7.5 V
